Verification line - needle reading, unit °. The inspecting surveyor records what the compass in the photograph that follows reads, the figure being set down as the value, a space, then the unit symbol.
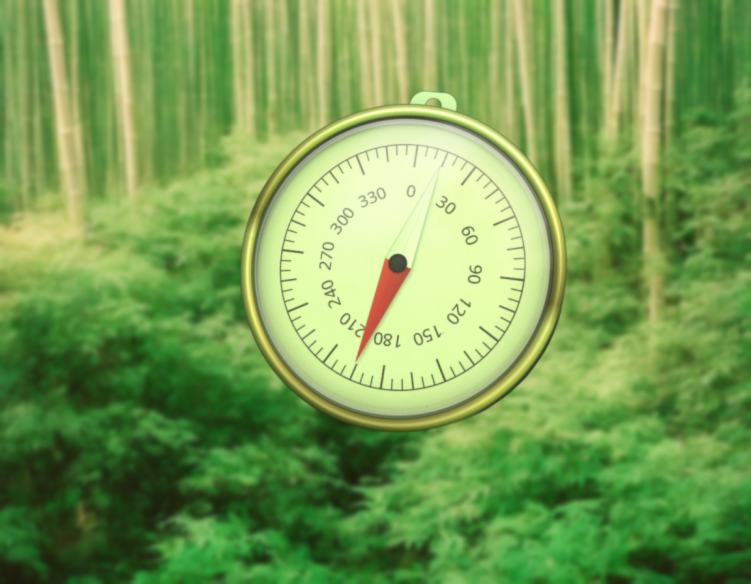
195 °
